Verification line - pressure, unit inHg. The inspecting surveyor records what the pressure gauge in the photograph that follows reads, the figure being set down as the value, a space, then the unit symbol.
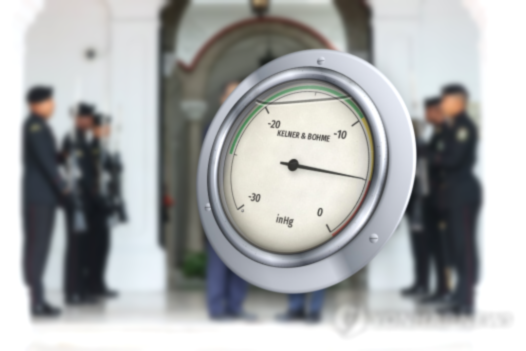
-5 inHg
